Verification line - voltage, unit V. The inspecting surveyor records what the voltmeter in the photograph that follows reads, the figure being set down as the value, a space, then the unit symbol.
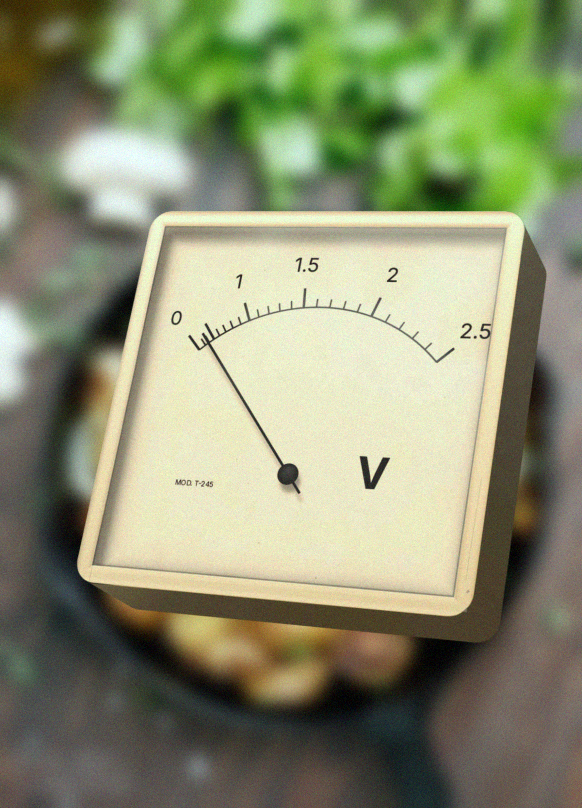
0.4 V
